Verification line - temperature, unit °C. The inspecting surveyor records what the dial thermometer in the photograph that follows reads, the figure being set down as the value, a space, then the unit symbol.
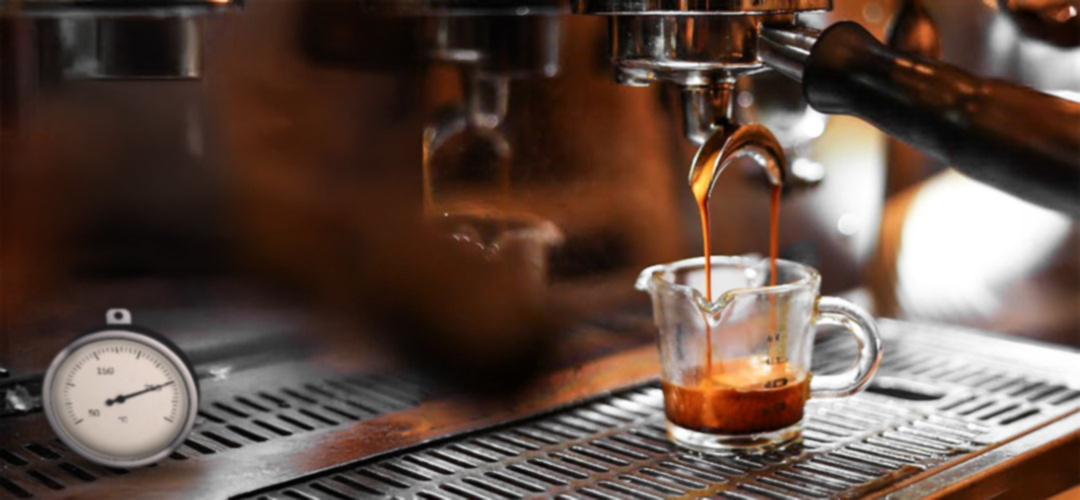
250 °C
